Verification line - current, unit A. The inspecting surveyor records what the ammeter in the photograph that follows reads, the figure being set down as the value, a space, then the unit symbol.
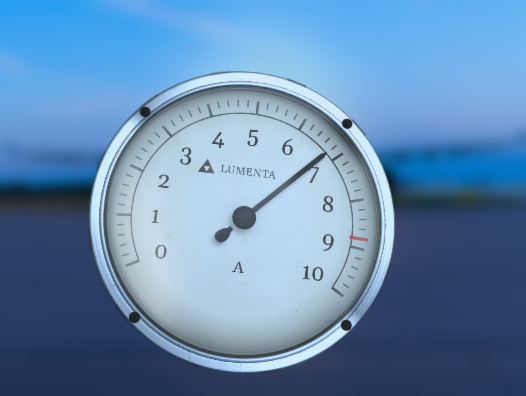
6.8 A
